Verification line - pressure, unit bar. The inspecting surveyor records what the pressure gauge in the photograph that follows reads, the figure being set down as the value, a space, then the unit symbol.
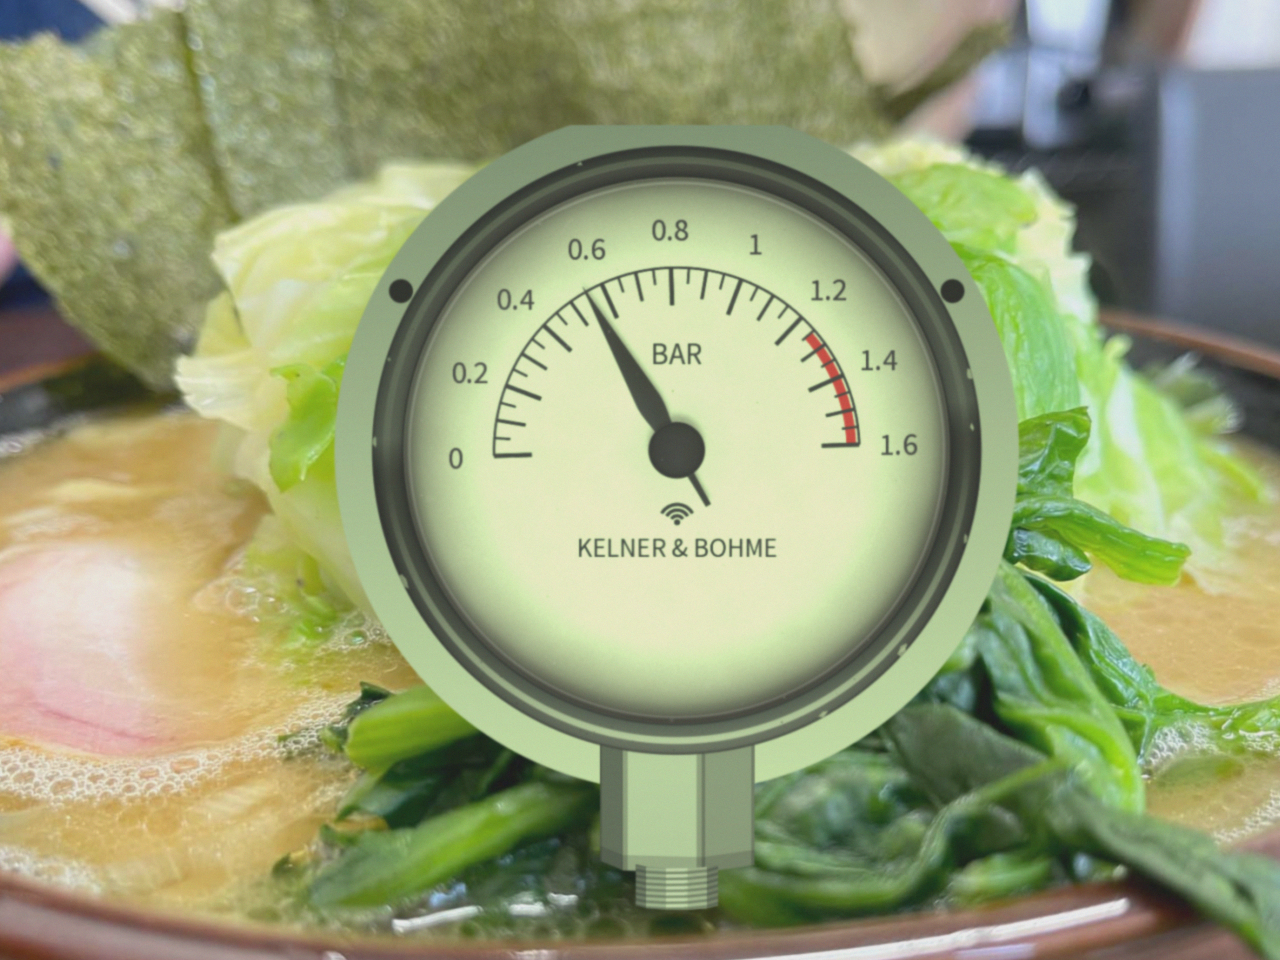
0.55 bar
